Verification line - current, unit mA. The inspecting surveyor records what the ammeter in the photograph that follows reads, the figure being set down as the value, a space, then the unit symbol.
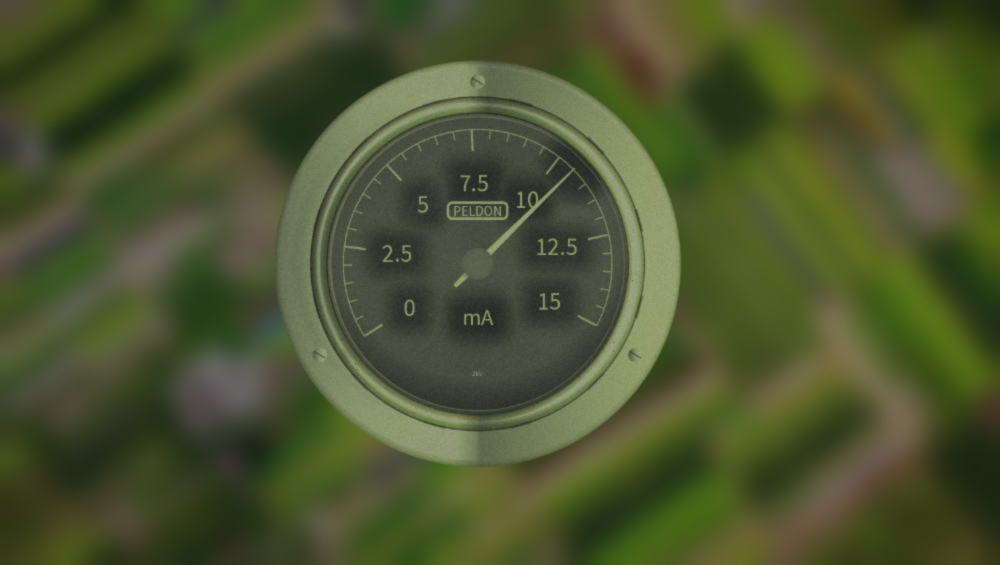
10.5 mA
